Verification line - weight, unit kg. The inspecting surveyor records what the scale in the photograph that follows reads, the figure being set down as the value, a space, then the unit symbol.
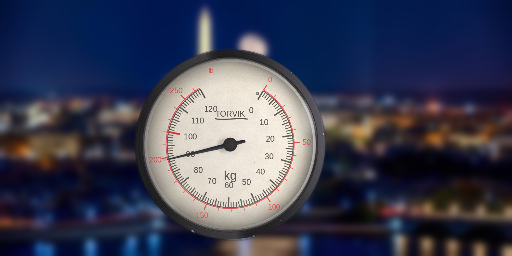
90 kg
